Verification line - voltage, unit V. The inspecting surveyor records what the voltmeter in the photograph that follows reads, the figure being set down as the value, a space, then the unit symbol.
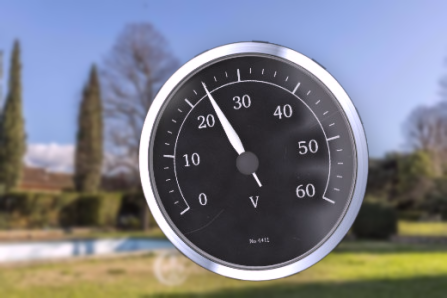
24 V
